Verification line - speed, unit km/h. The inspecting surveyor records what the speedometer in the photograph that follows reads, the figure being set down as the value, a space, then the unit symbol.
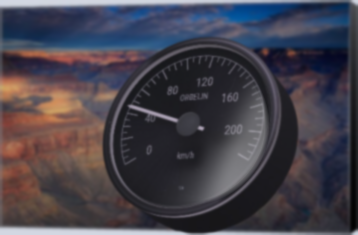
45 km/h
